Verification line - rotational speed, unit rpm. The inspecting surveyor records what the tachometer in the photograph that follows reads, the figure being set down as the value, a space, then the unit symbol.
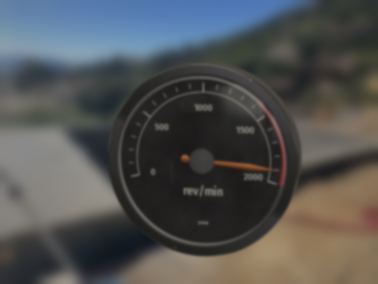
1900 rpm
